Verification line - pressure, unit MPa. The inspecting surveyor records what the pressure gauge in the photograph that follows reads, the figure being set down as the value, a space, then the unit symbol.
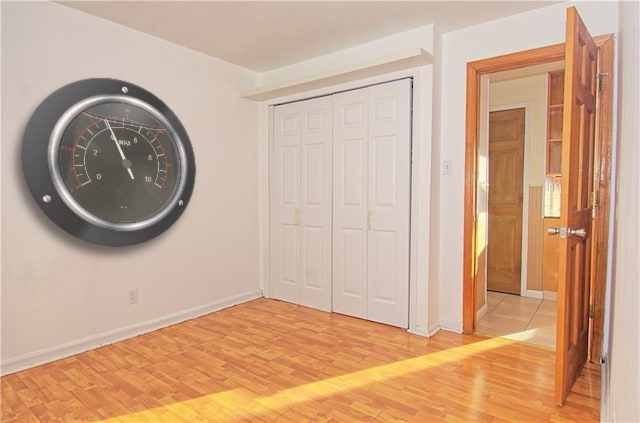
4 MPa
